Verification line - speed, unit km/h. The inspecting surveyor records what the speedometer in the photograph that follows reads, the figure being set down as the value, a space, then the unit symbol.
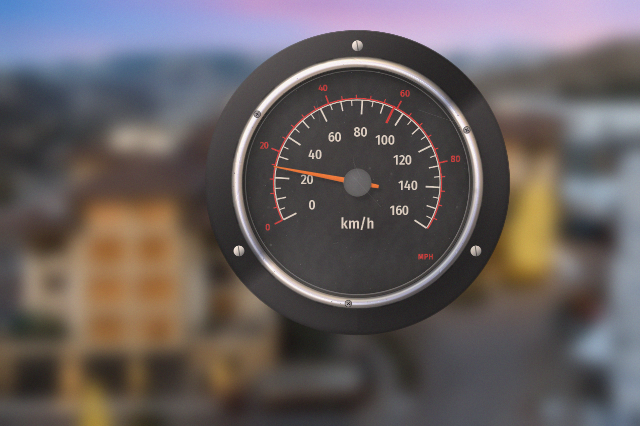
25 km/h
